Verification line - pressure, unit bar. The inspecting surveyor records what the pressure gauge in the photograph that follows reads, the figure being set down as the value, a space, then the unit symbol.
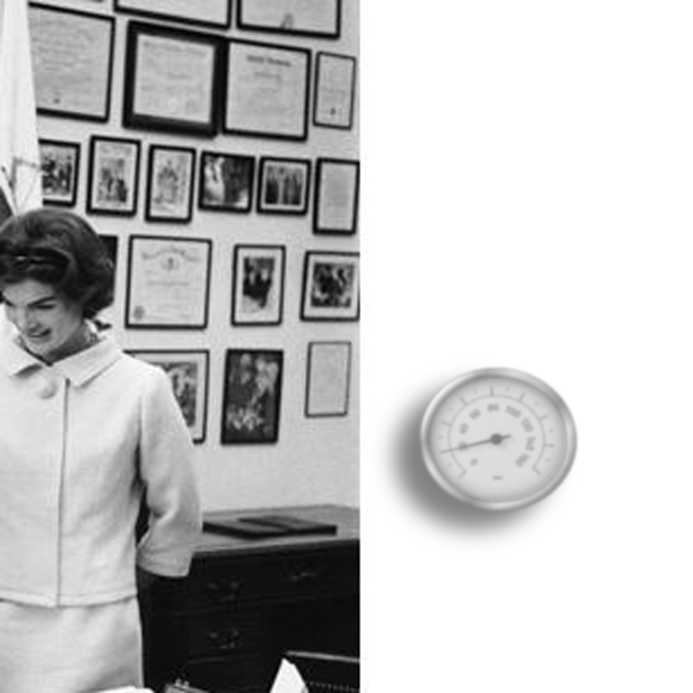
20 bar
